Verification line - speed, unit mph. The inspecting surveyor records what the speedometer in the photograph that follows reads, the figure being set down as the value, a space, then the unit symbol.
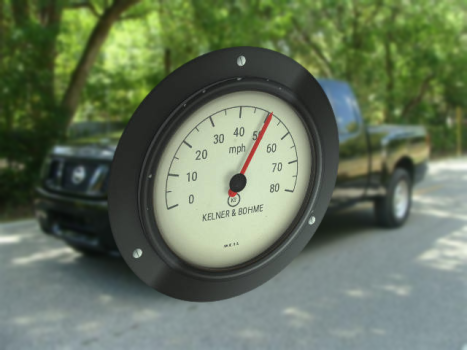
50 mph
